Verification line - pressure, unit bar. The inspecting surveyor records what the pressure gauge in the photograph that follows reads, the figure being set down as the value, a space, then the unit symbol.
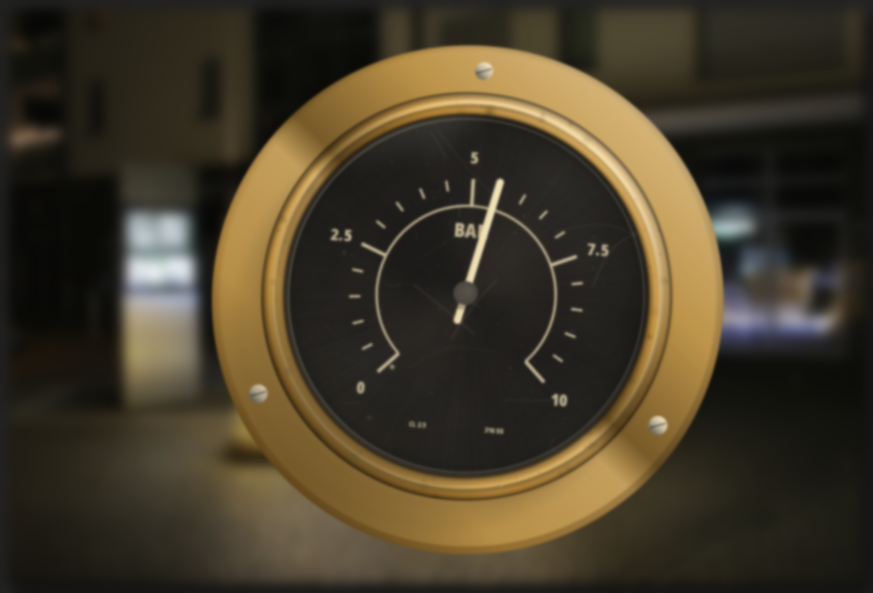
5.5 bar
